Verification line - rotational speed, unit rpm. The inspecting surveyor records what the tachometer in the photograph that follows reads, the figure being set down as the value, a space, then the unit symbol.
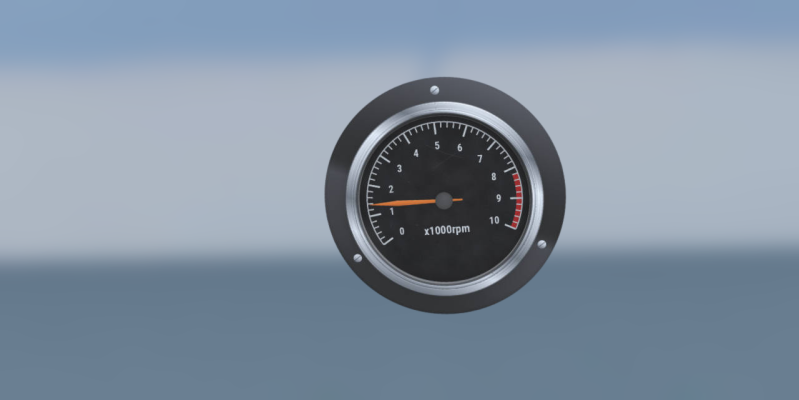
1400 rpm
